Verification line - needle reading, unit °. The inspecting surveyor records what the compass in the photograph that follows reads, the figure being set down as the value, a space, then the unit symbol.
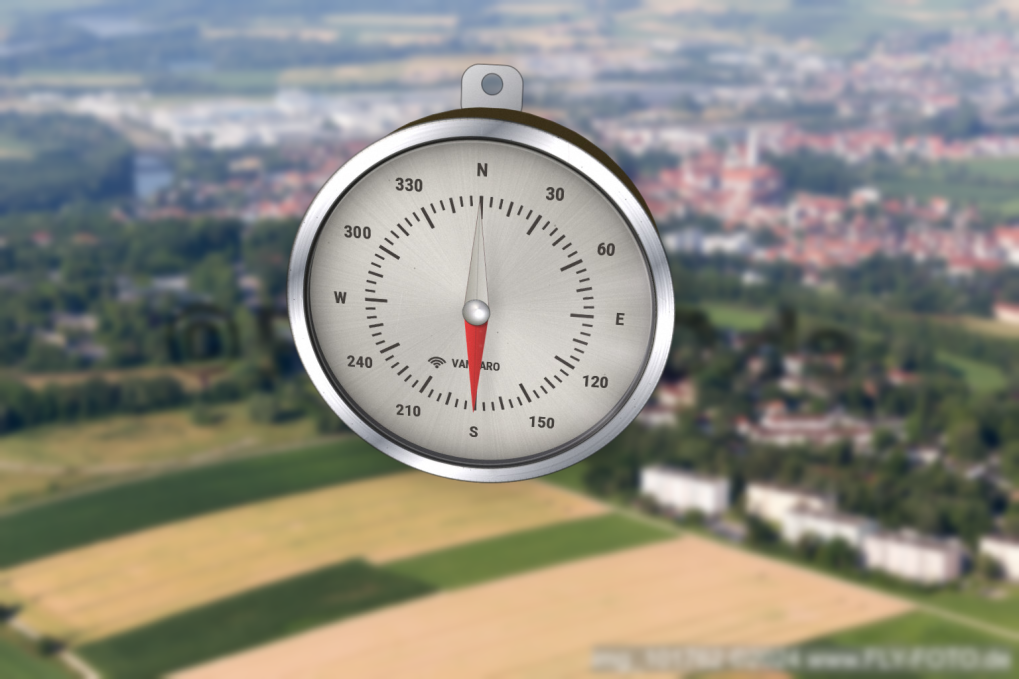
180 °
